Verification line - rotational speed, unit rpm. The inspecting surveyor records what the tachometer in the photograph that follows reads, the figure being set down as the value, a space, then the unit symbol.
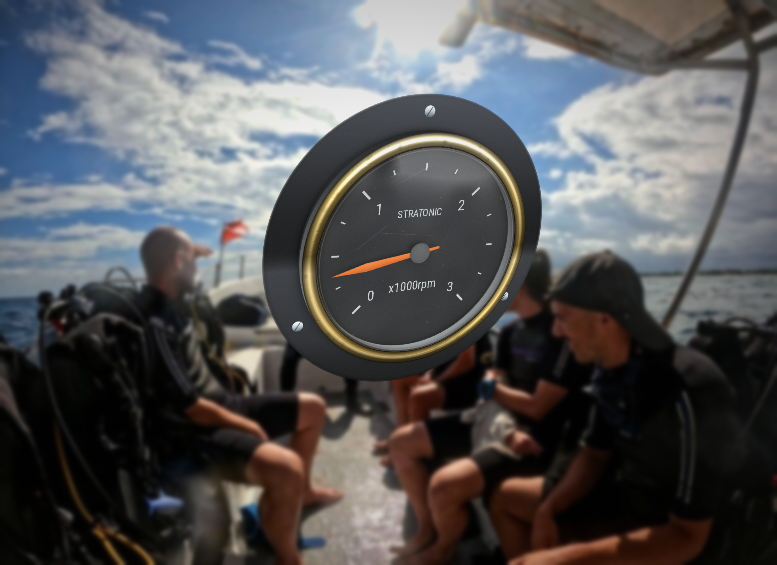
375 rpm
